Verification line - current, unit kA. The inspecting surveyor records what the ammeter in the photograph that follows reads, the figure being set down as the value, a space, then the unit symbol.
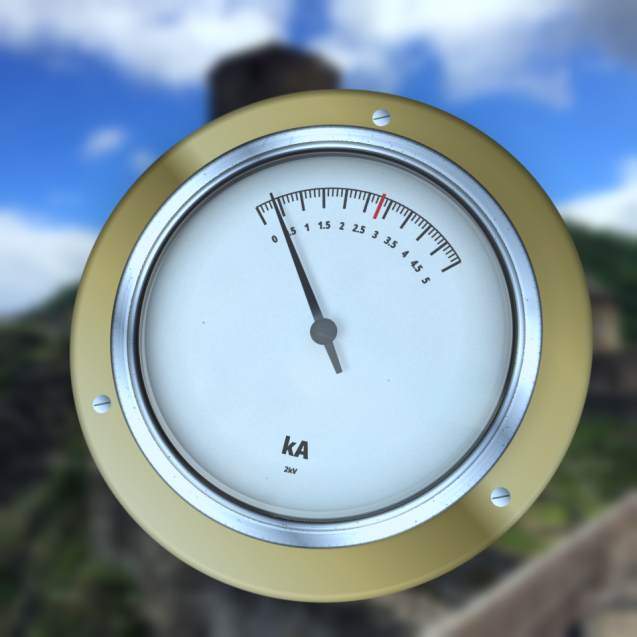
0.4 kA
